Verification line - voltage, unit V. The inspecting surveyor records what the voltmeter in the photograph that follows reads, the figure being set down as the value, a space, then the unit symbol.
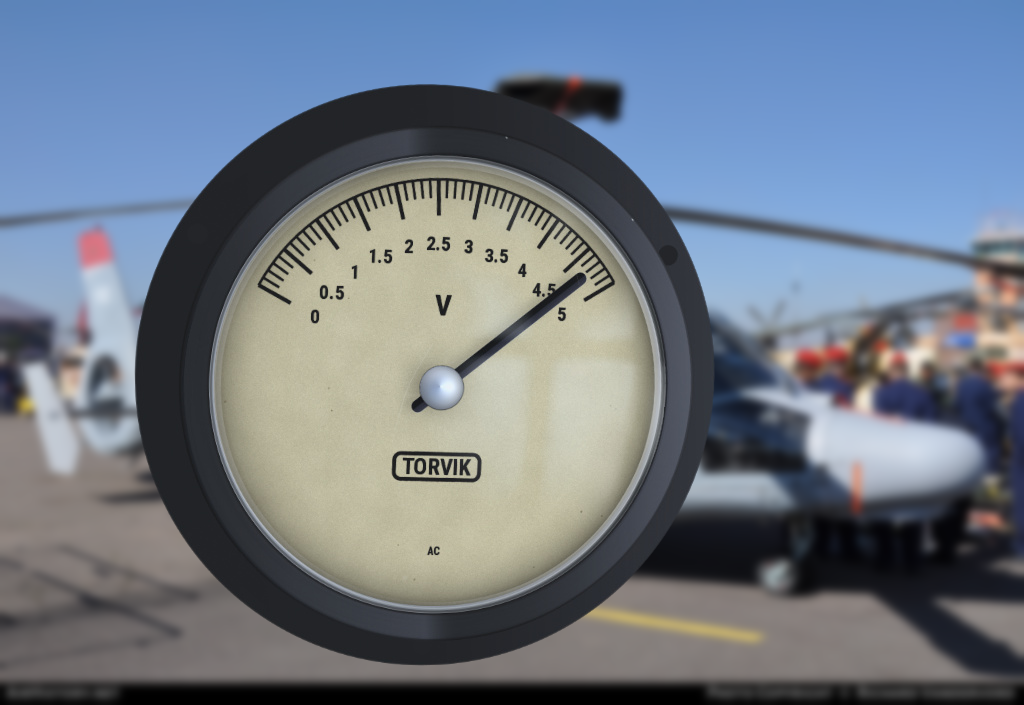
4.7 V
